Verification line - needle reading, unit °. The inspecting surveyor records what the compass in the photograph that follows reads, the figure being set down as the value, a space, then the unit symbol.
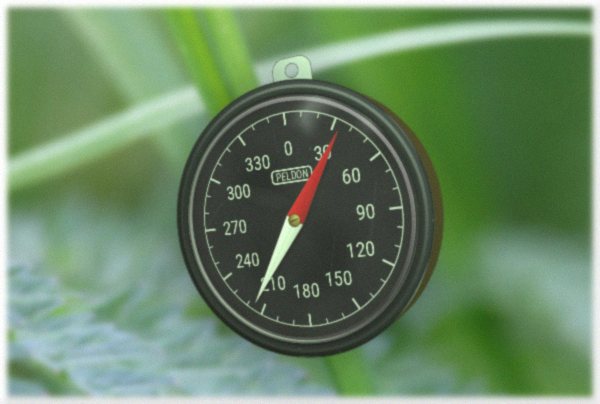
35 °
